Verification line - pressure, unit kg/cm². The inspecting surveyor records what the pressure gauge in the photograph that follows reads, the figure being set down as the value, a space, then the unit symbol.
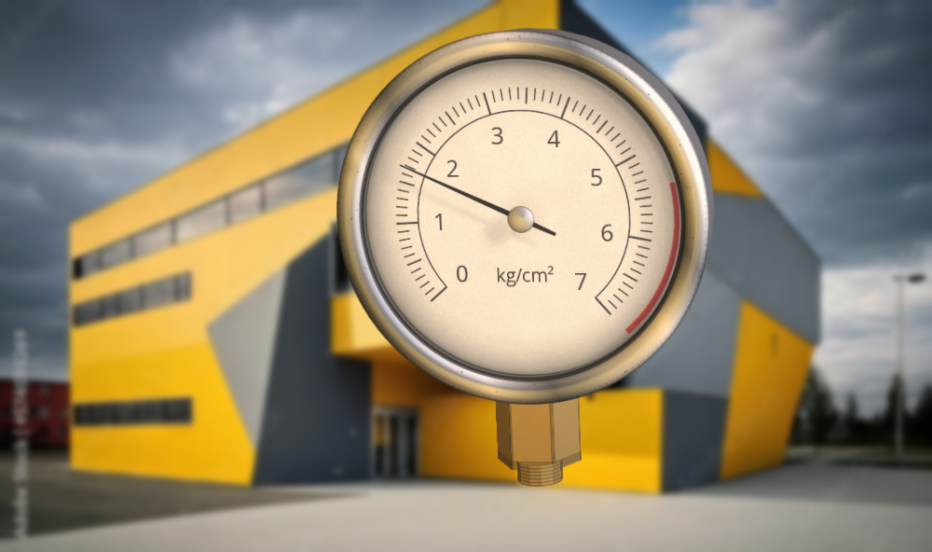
1.7 kg/cm²
